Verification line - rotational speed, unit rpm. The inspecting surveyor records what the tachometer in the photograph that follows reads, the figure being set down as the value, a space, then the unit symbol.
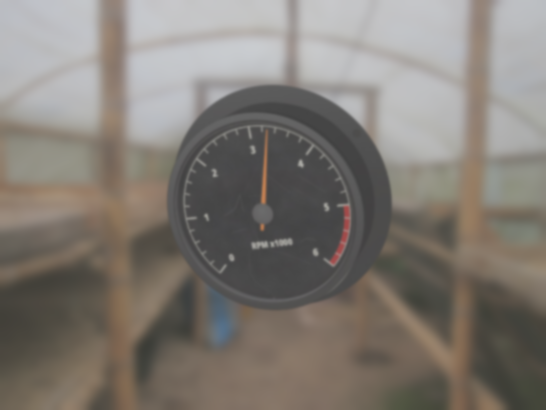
3300 rpm
